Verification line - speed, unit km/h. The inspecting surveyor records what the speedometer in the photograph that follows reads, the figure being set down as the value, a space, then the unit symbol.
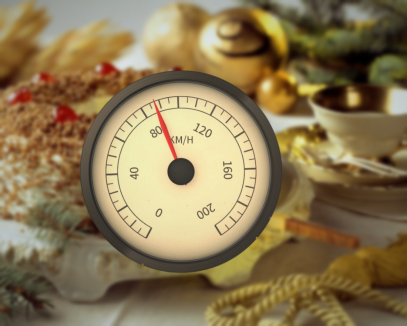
87.5 km/h
